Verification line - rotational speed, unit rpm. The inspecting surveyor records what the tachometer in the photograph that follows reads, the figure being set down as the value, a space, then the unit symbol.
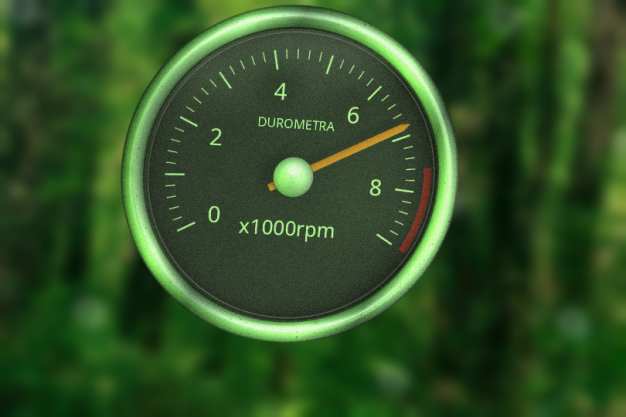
6800 rpm
